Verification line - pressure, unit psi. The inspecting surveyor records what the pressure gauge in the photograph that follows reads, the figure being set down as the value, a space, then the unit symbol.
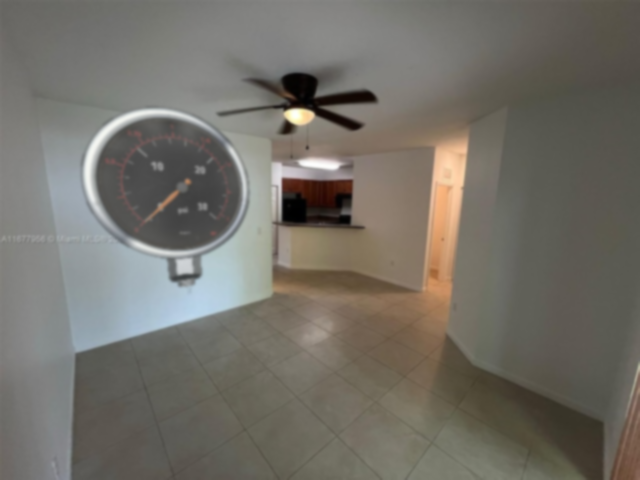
0 psi
